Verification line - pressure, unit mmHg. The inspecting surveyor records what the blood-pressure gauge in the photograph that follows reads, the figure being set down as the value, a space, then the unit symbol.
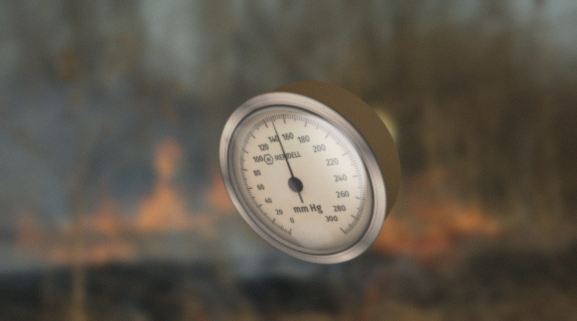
150 mmHg
